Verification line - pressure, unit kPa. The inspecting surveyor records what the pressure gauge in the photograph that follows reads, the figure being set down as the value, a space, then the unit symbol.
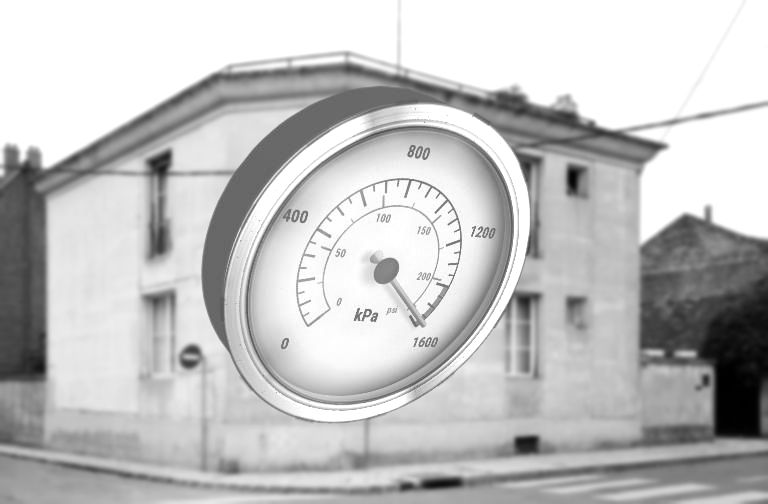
1575 kPa
